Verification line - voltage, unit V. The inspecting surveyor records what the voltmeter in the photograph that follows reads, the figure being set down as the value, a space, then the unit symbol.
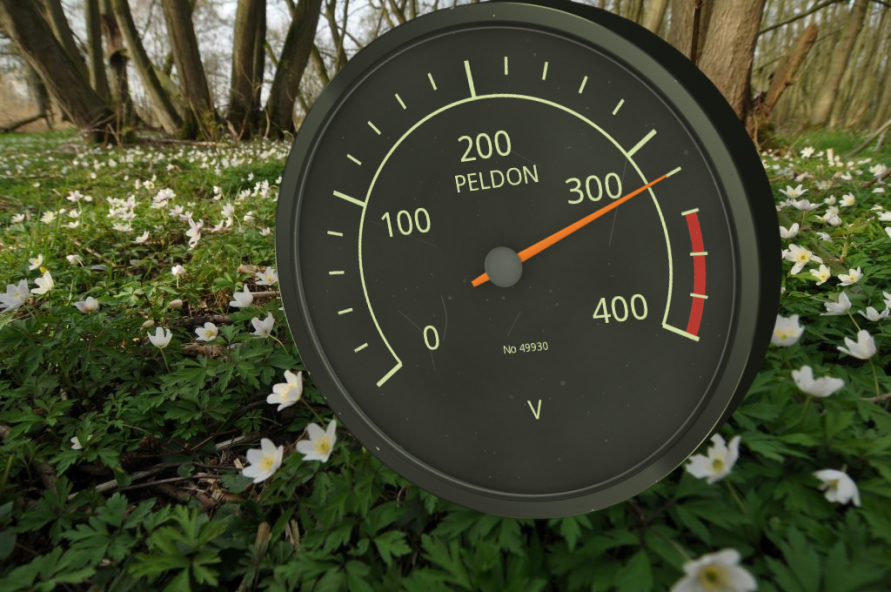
320 V
